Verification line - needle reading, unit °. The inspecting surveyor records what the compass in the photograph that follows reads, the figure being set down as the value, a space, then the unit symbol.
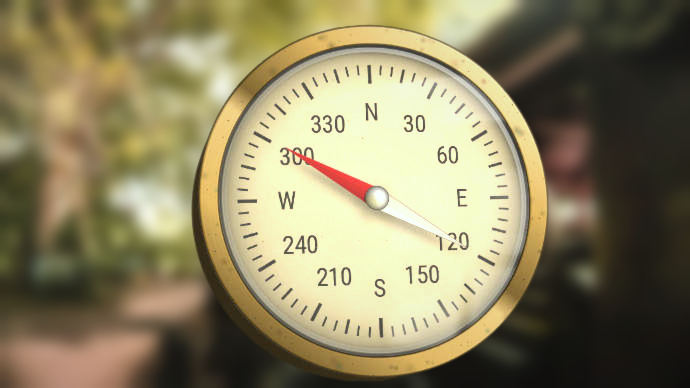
300 °
